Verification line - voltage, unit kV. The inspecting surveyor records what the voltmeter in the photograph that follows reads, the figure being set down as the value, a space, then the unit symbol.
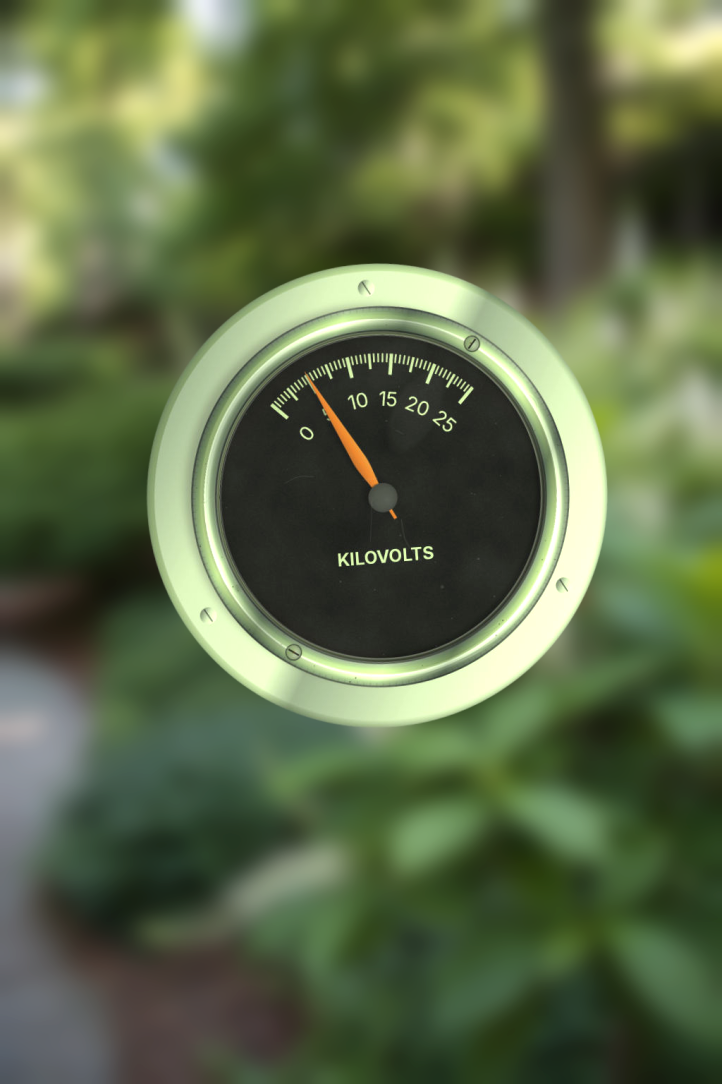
5 kV
